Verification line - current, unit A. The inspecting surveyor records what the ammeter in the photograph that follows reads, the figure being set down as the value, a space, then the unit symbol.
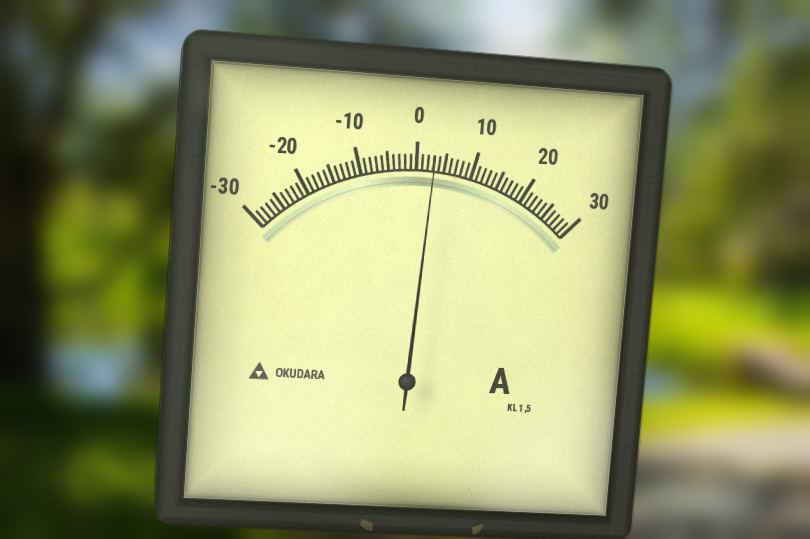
3 A
